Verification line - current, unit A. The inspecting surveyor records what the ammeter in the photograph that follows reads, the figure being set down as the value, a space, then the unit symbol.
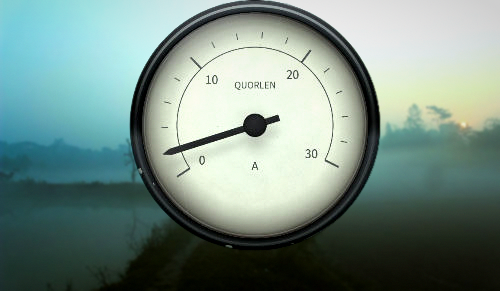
2 A
